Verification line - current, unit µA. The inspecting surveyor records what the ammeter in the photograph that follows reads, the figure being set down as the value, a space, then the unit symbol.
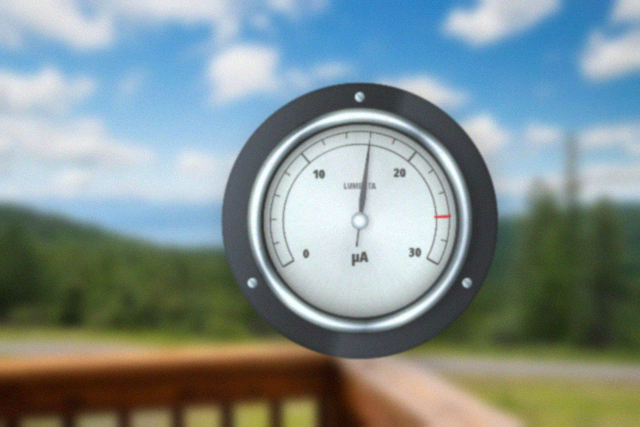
16 µA
